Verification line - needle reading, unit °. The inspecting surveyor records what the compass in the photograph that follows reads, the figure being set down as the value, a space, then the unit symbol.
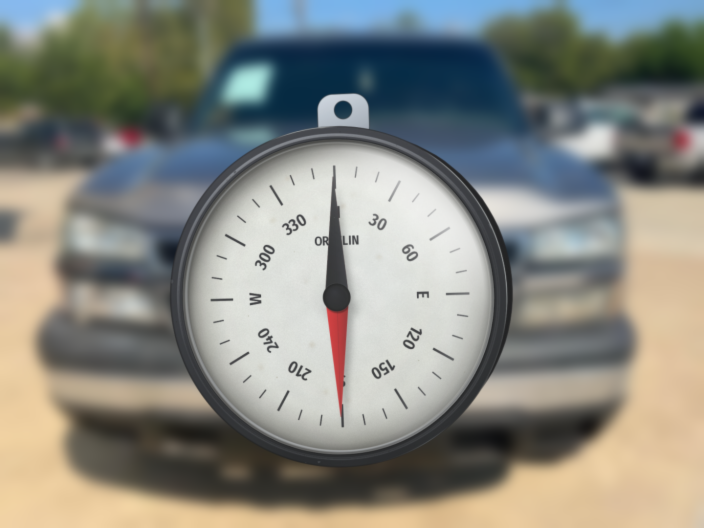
180 °
